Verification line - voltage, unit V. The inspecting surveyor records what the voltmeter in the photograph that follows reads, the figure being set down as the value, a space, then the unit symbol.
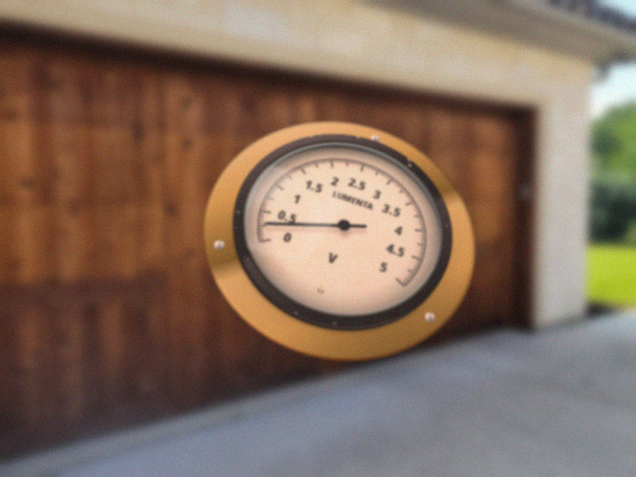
0.25 V
